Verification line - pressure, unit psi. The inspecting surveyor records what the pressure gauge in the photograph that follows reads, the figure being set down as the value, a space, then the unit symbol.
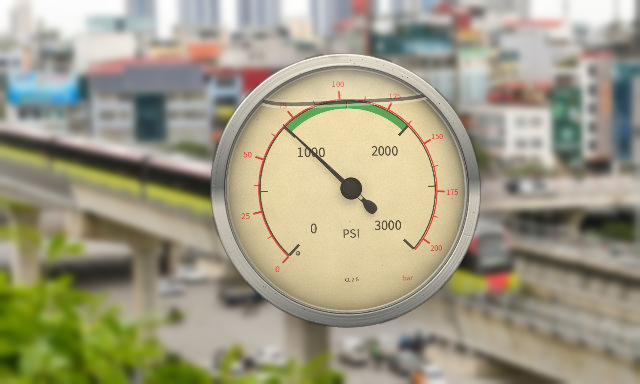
1000 psi
